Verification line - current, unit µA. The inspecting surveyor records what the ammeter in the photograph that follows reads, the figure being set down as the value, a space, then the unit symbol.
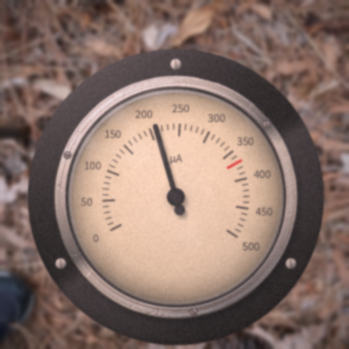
210 µA
